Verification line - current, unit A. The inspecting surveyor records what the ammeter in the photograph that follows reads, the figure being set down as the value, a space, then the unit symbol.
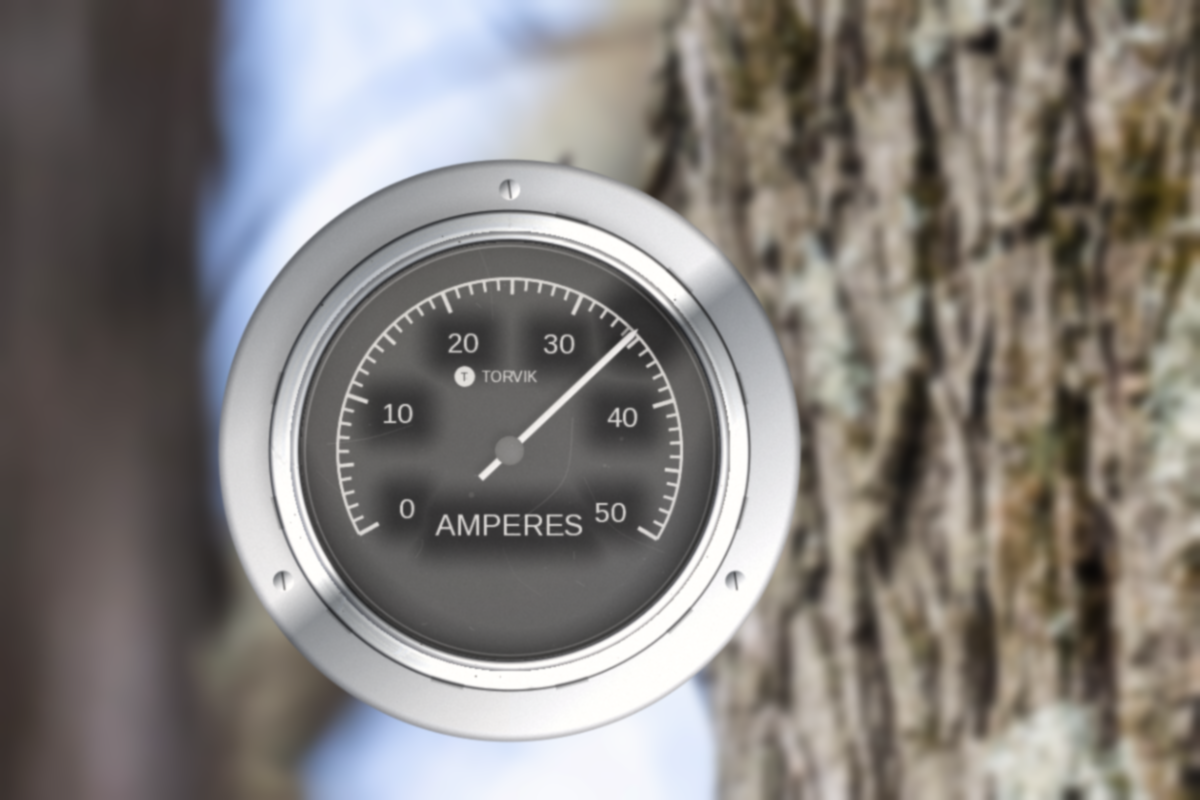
34.5 A
